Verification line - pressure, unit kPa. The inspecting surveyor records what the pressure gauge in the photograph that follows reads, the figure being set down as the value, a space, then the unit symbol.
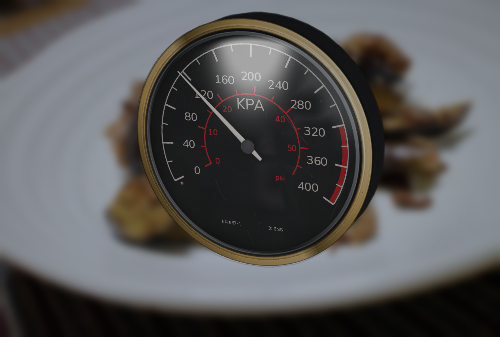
120 kPa
